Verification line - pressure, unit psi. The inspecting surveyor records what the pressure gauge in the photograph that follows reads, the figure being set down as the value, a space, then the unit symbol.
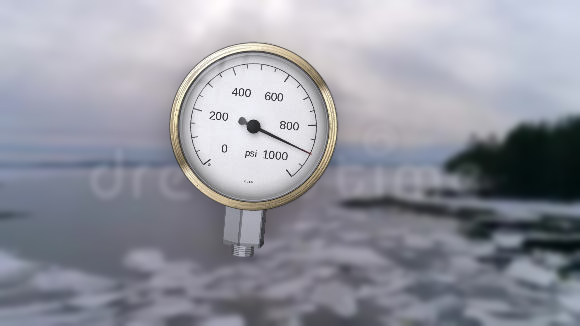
900 psi
